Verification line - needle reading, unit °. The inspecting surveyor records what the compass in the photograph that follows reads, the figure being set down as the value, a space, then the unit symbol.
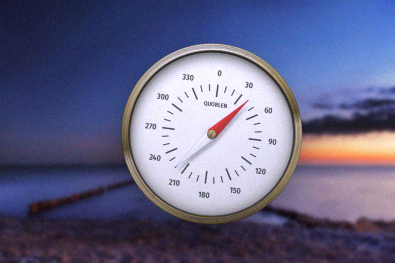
40 °
